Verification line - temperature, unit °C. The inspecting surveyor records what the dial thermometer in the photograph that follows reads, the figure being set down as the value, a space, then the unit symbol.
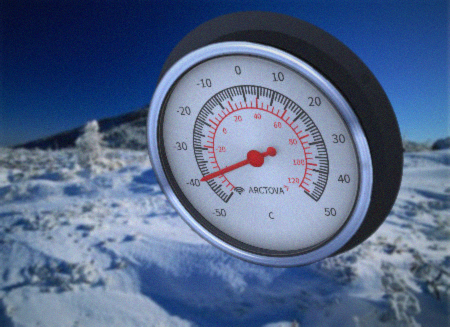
-40 °C
